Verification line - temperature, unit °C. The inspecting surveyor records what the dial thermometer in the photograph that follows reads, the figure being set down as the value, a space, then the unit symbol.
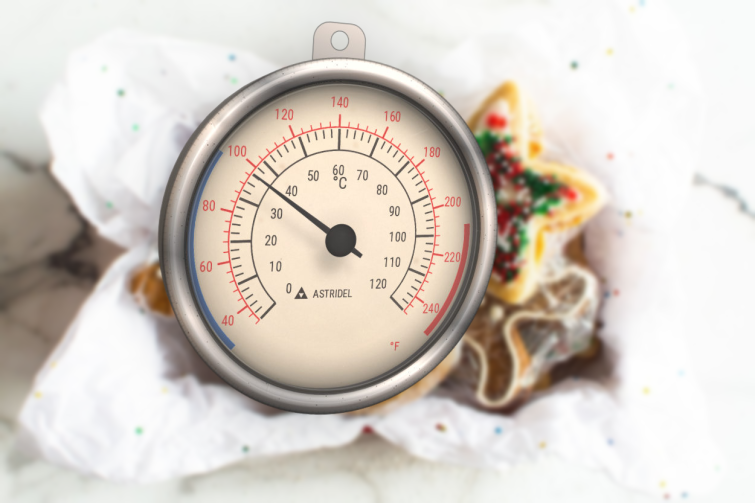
36 °C
